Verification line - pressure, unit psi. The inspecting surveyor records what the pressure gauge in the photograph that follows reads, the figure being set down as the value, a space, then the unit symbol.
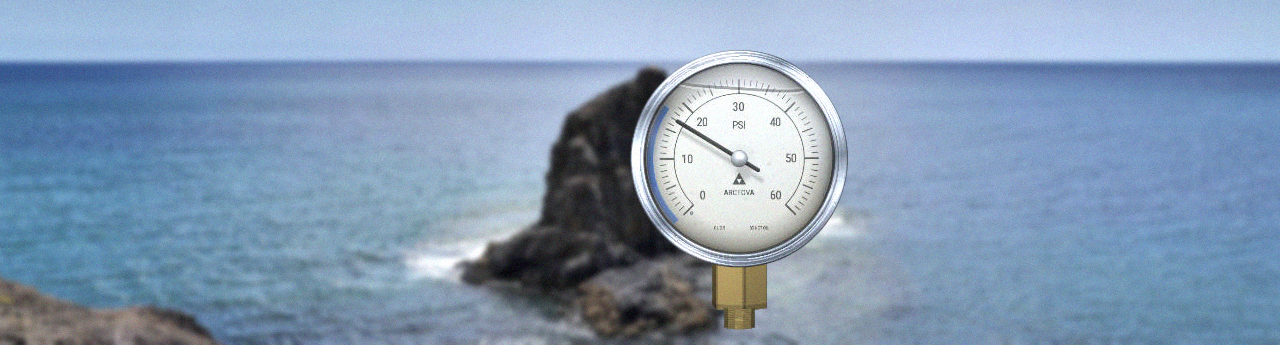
17 psi
